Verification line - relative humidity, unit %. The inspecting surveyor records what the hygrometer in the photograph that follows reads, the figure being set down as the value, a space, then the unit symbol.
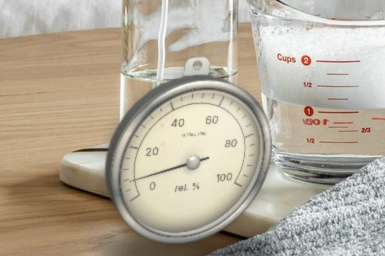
8 %
